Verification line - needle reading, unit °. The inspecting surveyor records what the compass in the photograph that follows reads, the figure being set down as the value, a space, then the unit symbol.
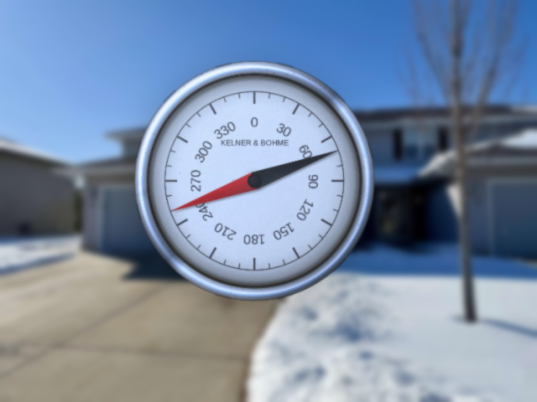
250 °
